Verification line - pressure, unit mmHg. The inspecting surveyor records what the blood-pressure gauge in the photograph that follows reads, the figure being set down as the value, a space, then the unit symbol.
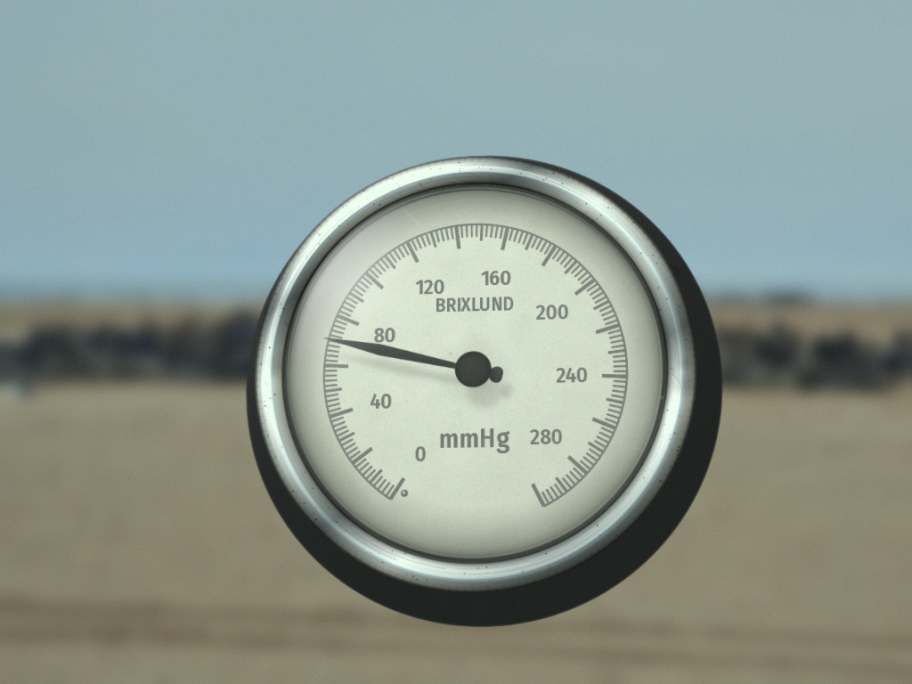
70 mmHg
